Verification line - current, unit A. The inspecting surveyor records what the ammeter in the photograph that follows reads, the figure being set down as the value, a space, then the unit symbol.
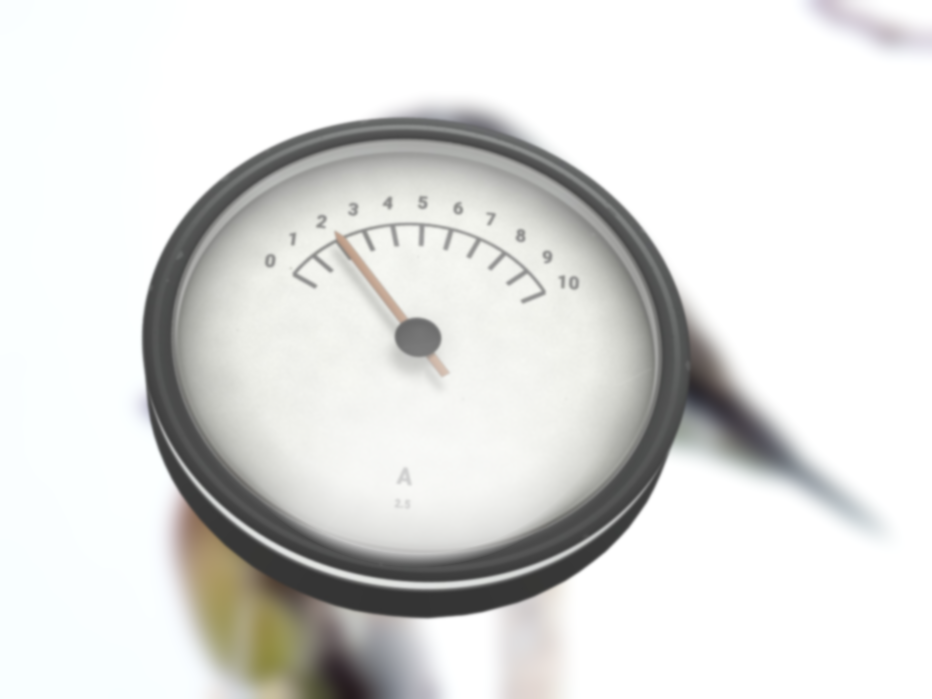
2 A
